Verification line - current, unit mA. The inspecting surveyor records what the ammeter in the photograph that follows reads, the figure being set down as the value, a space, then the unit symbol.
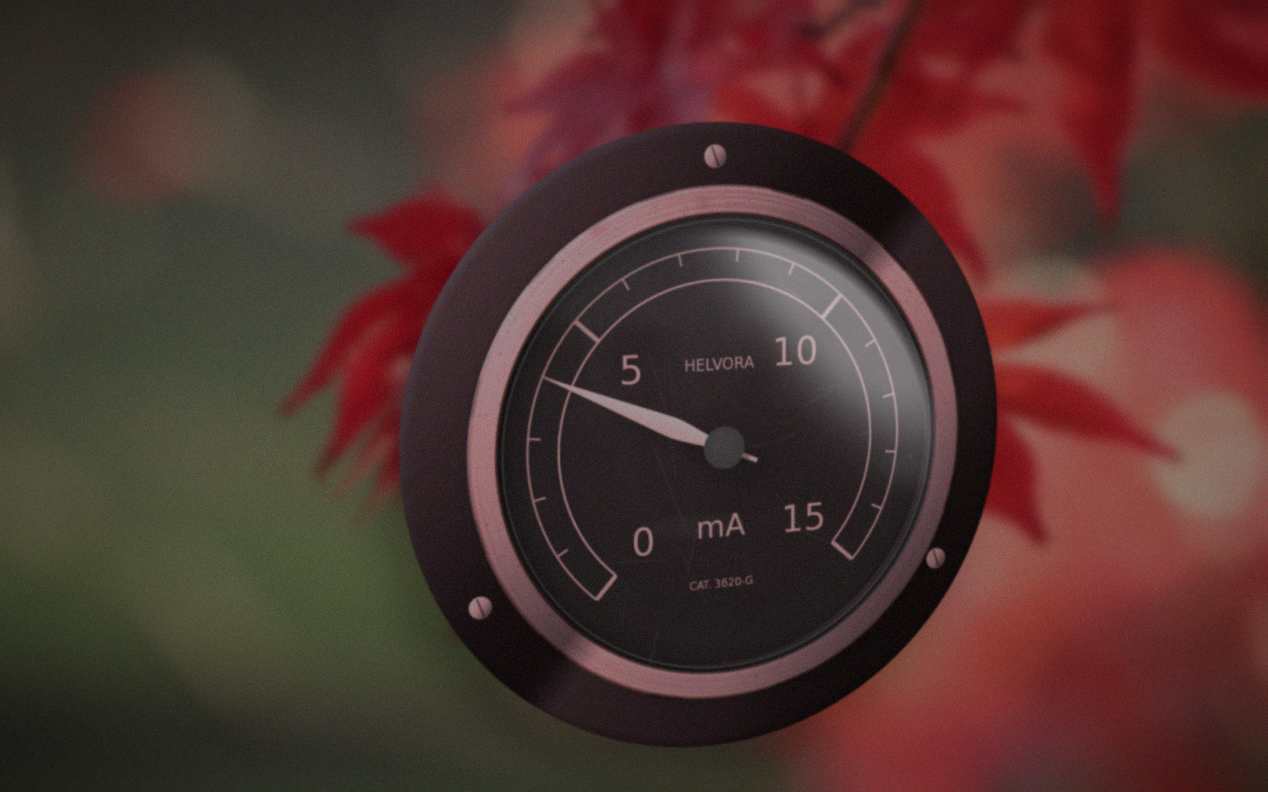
4 mA
